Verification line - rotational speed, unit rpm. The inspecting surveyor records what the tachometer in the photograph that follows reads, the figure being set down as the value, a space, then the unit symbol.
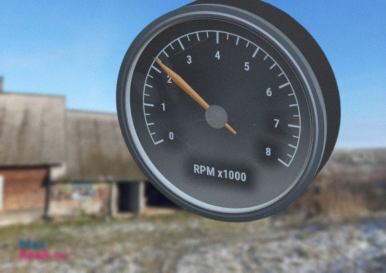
2250 rpm
